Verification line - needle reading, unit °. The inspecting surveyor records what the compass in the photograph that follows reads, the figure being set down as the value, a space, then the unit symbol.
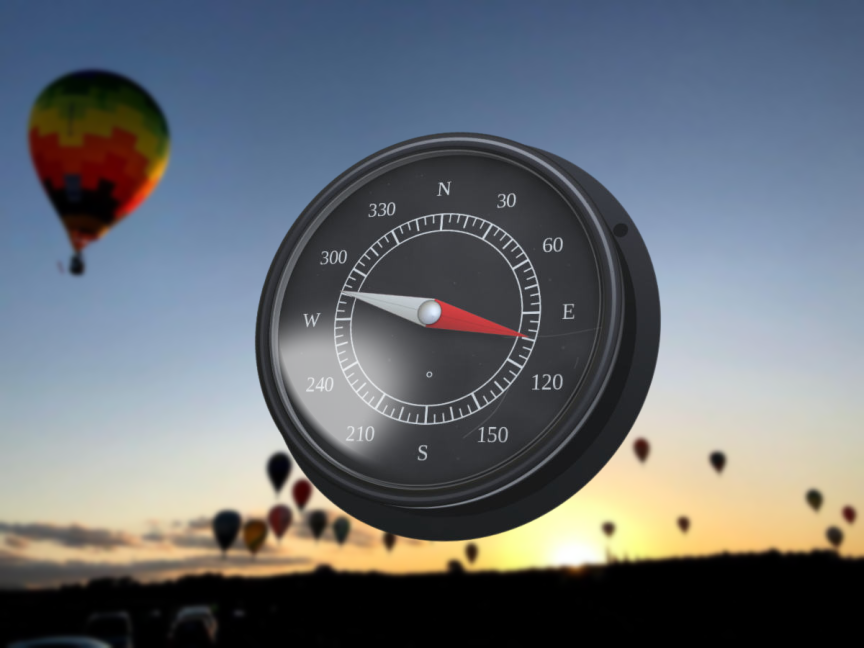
105 °
